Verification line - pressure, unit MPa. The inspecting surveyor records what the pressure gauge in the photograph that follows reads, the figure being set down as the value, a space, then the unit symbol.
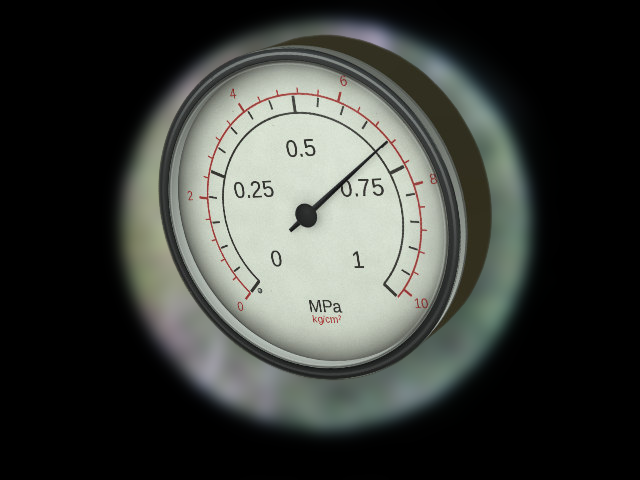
0.7 MPa
